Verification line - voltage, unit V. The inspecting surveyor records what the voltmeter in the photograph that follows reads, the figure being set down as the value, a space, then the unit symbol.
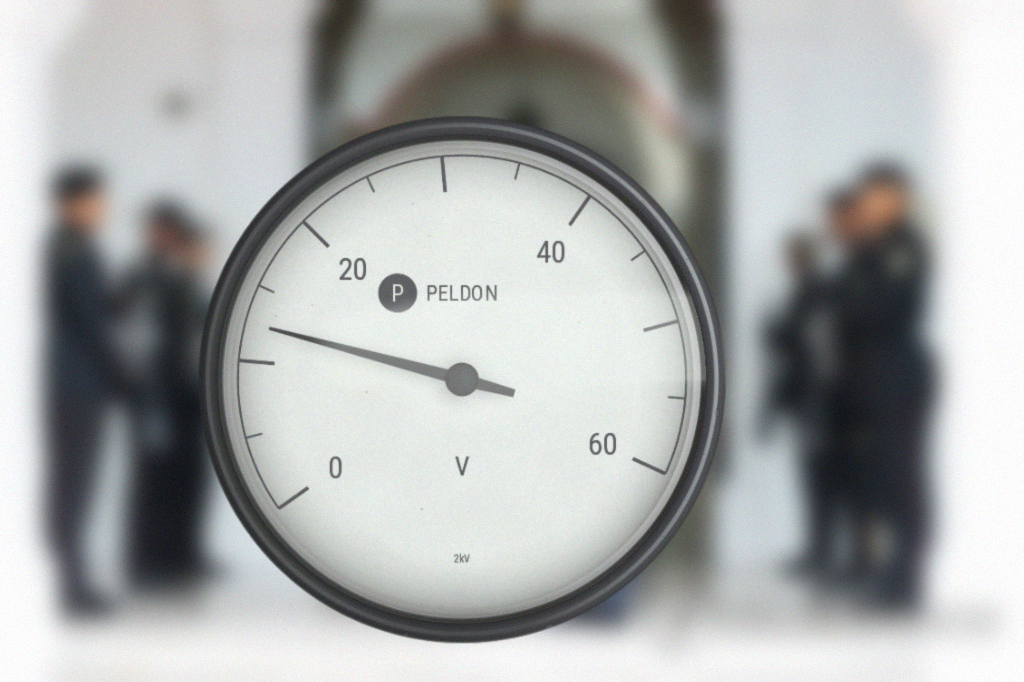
12.5 V
